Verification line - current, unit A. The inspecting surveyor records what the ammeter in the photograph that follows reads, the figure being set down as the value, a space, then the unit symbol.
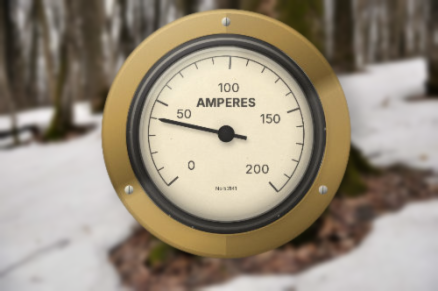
40 A
